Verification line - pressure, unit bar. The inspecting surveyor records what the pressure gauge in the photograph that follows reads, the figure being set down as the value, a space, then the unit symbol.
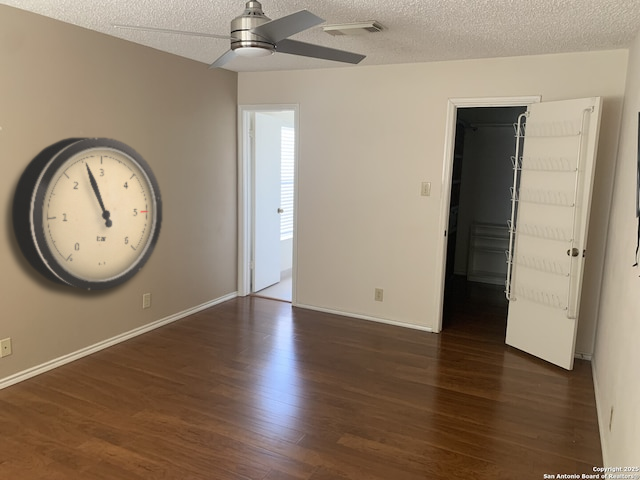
2.5 bar
